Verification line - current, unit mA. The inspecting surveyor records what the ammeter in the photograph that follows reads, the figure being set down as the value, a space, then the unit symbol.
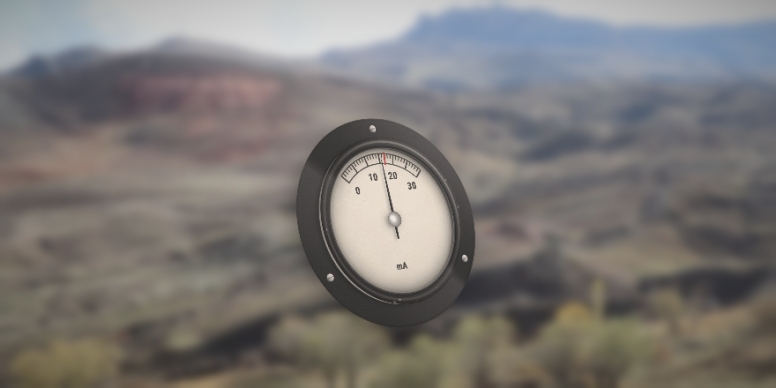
15 mA
